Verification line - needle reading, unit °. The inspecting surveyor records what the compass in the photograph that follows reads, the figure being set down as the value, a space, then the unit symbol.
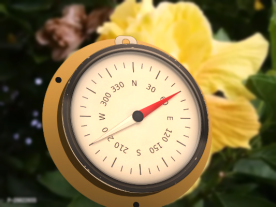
60 °
